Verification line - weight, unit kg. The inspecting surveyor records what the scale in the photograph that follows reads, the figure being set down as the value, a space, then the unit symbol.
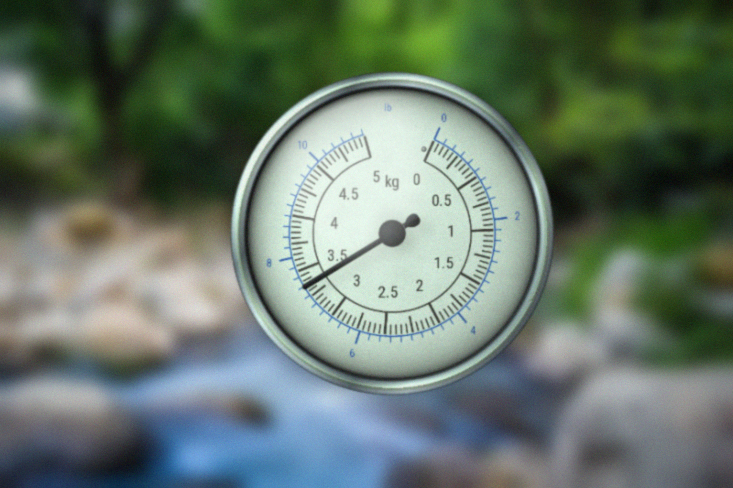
3.35 kg
